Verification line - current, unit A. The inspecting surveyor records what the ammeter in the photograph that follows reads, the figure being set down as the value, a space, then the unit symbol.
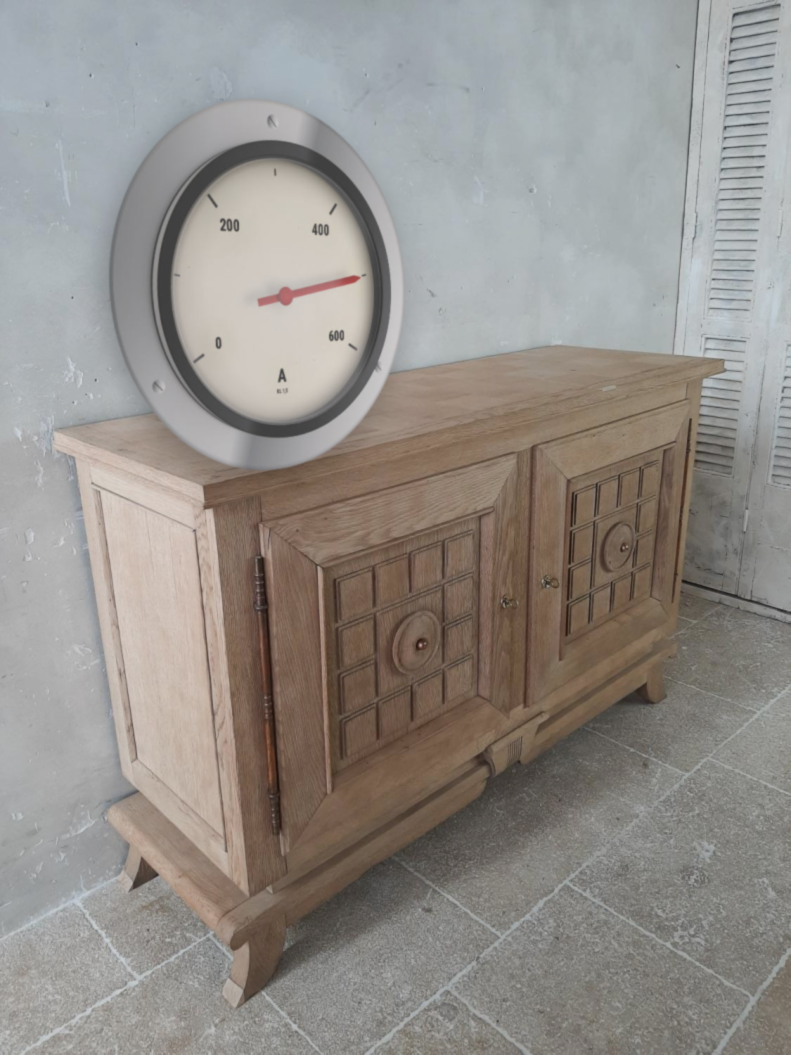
500 A
